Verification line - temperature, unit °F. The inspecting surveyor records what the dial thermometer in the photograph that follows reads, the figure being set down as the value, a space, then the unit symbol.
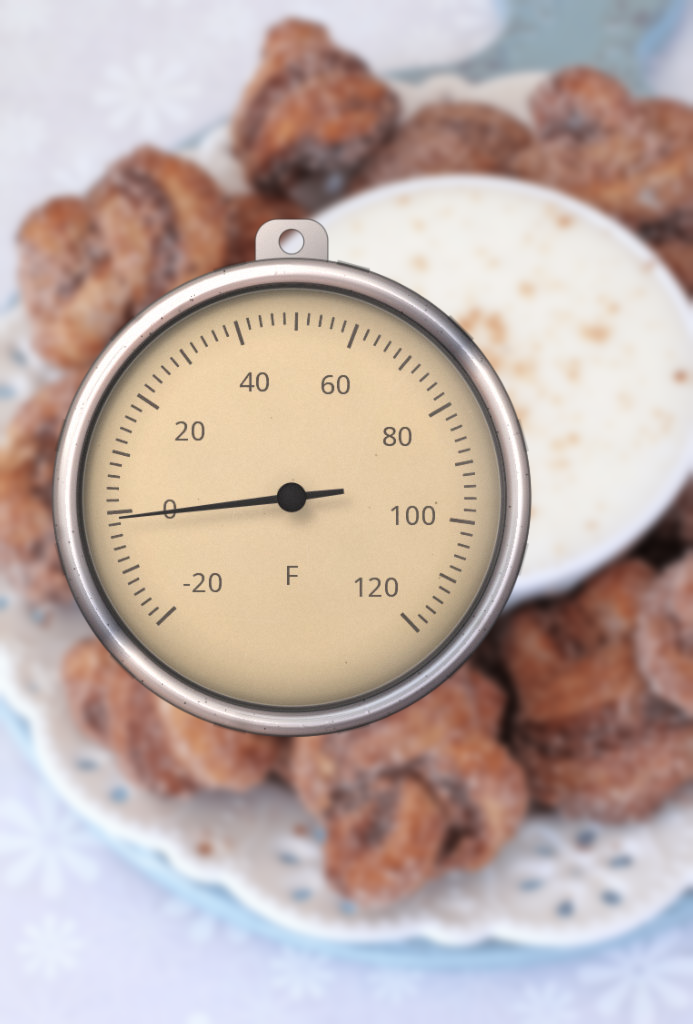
-1 °F
